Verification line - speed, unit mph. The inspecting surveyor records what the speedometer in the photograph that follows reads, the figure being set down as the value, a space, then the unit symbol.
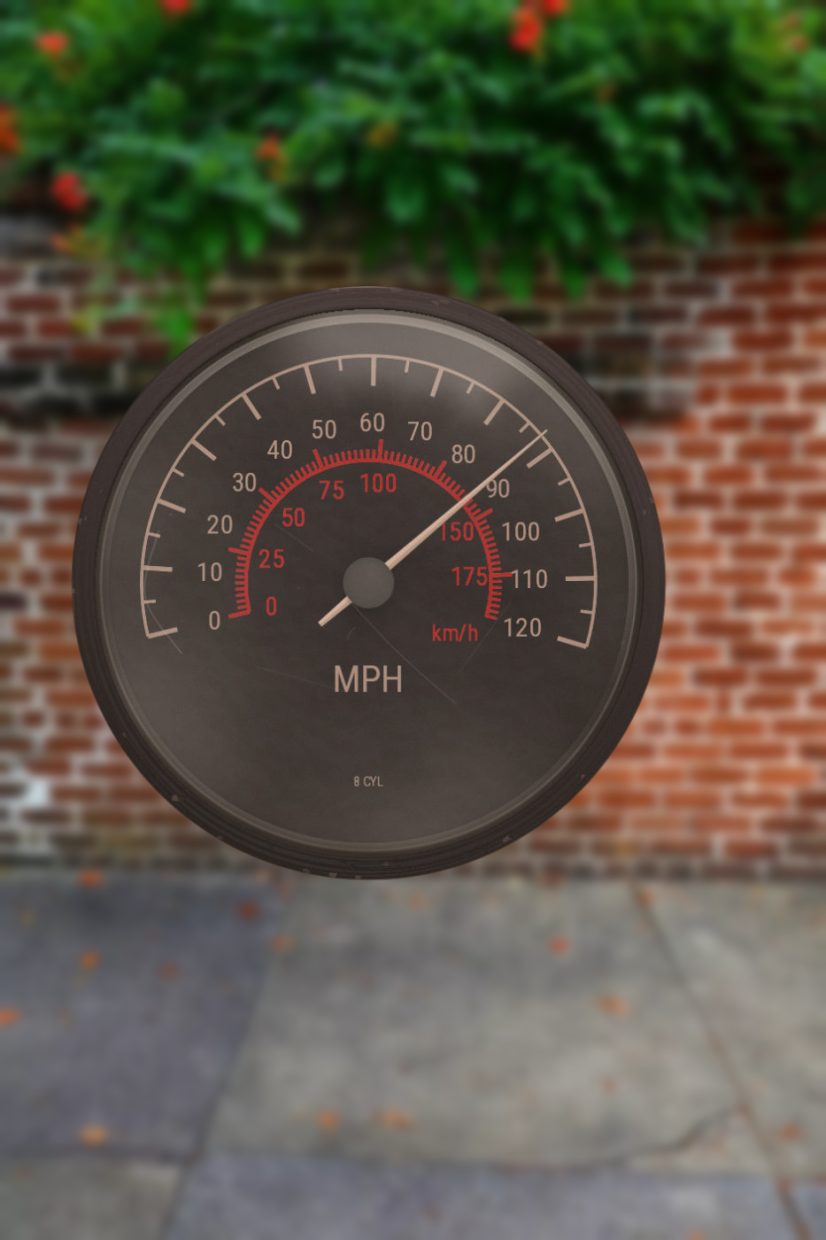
87.5 mph
